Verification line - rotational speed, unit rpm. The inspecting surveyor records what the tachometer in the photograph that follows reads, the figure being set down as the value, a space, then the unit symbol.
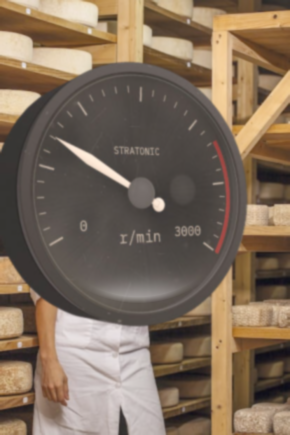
700 rpm
